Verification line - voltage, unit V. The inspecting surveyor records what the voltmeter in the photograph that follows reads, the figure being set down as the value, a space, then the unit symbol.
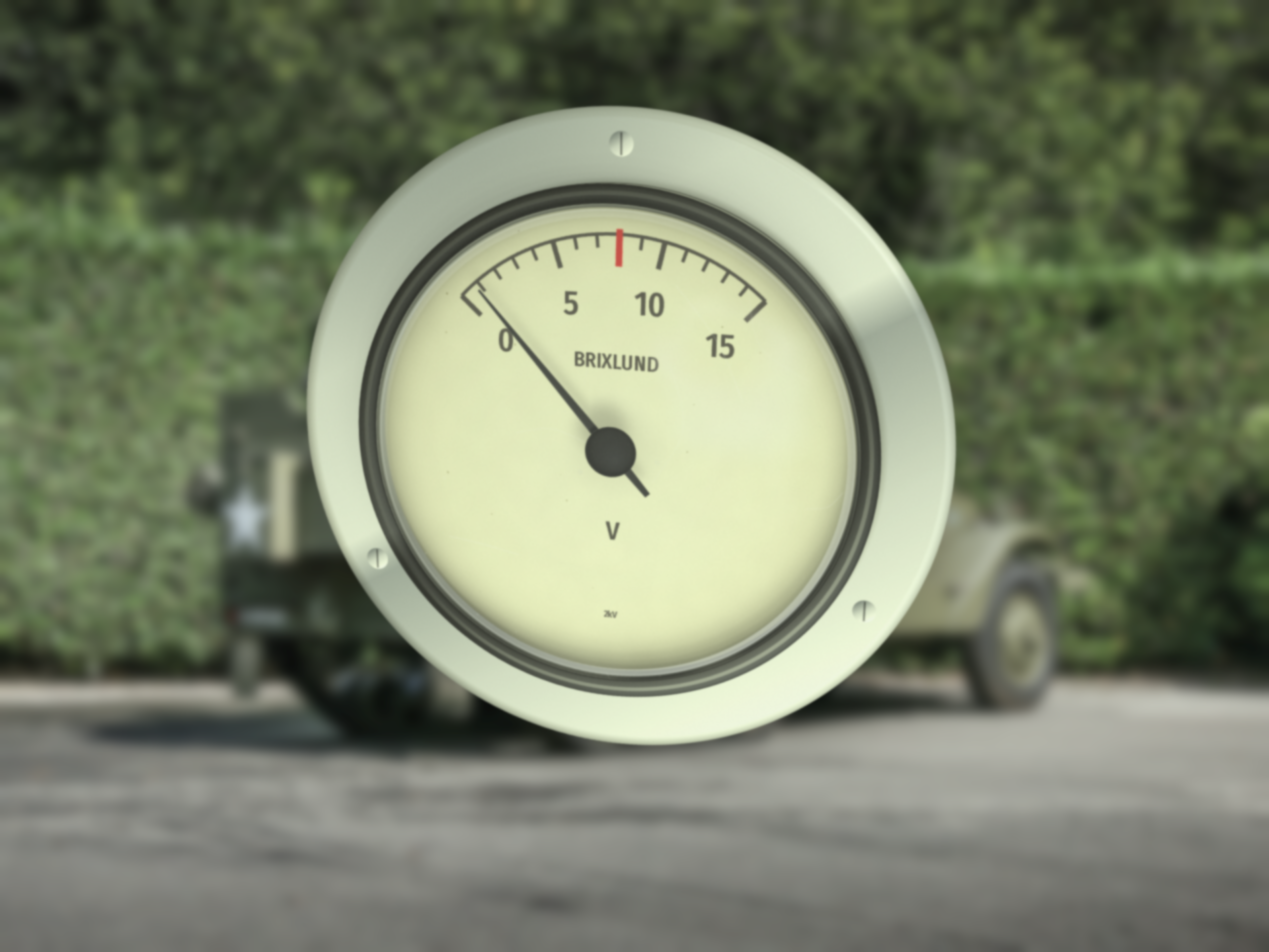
1 V
